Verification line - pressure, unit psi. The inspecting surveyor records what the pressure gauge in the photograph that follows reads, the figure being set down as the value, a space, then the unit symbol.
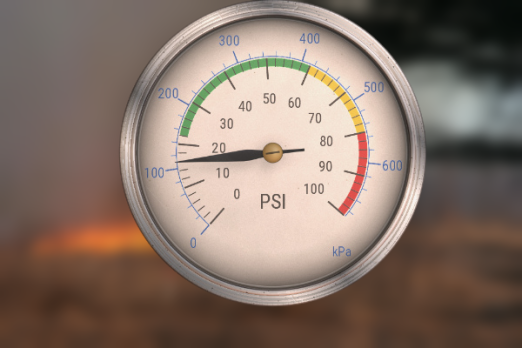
16 psi
